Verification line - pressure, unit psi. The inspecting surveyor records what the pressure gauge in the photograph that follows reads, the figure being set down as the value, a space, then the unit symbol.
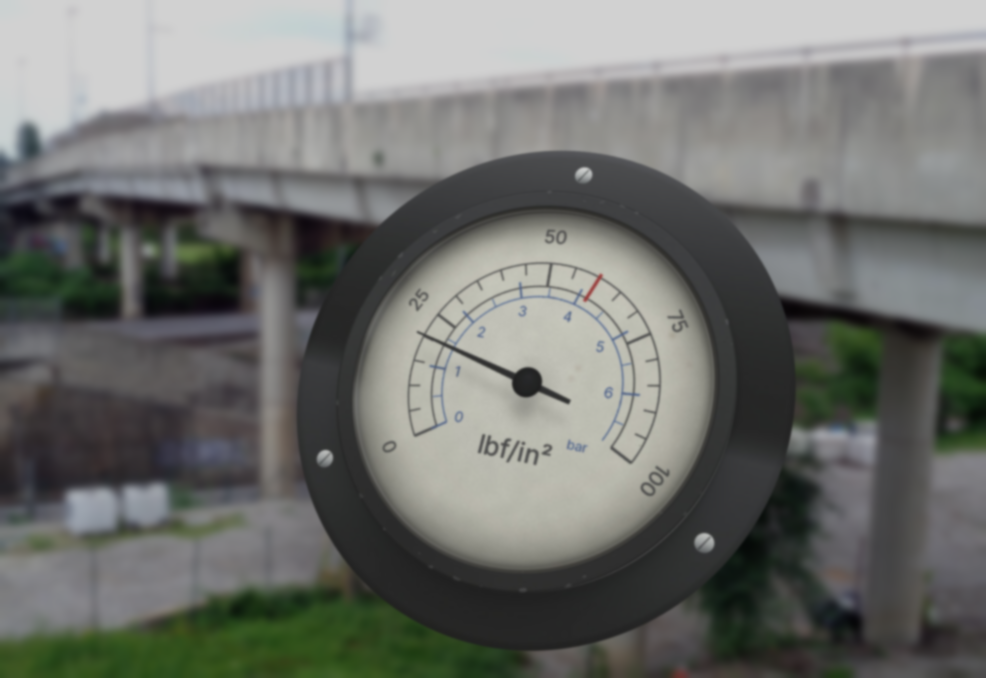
20 psi
